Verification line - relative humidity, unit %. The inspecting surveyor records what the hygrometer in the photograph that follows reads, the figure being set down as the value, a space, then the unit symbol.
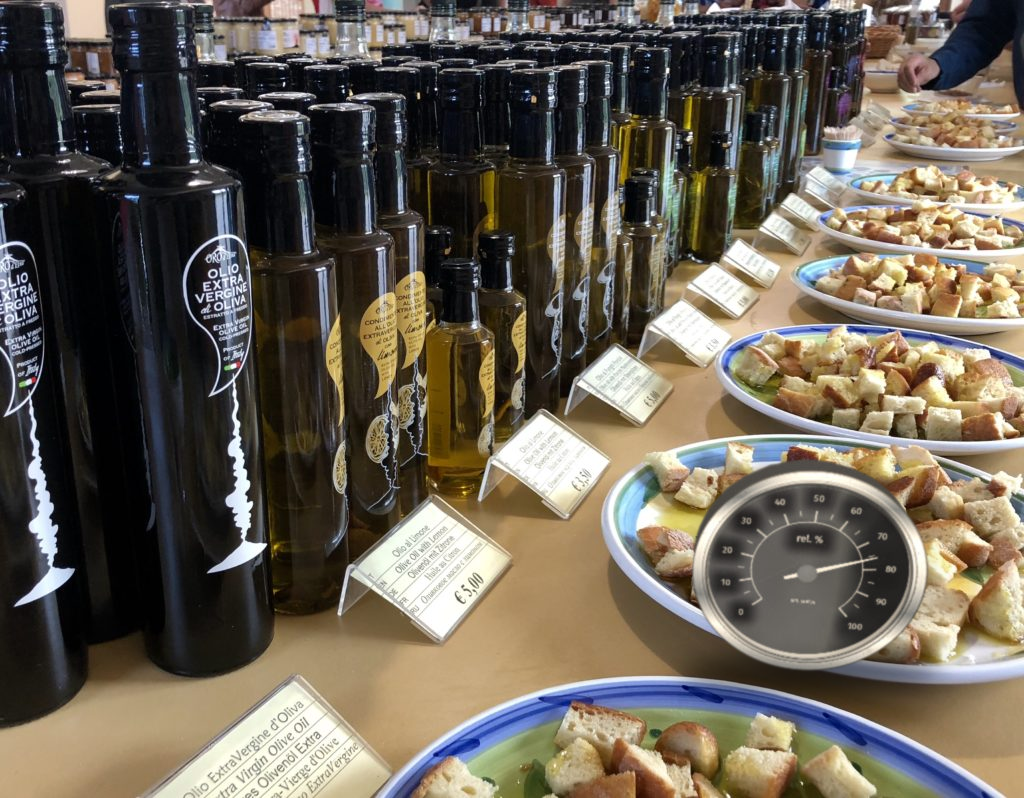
75 %
